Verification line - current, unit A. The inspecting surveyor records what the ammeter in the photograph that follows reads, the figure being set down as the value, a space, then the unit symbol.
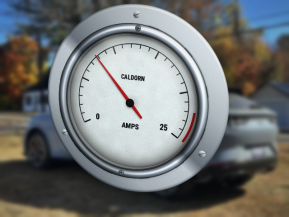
8 A
